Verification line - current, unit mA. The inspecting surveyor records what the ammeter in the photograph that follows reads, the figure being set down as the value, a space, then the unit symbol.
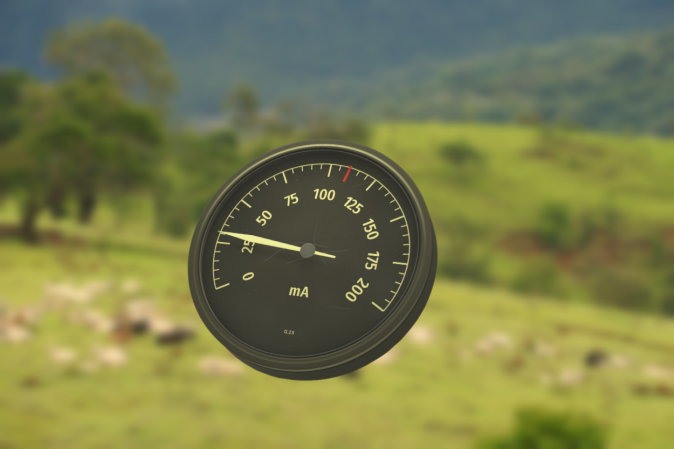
30 mA
